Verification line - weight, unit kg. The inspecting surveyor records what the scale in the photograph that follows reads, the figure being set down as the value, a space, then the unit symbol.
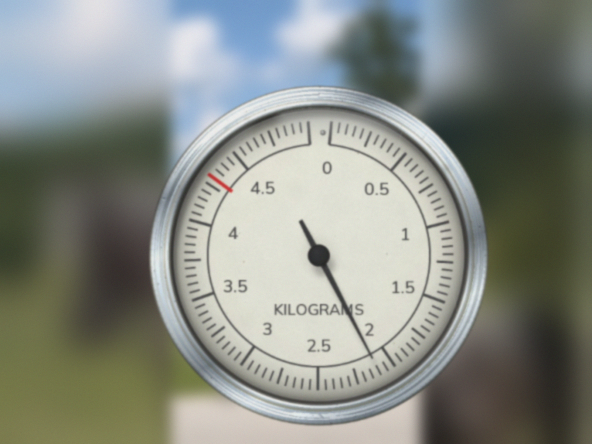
2.1 kg
